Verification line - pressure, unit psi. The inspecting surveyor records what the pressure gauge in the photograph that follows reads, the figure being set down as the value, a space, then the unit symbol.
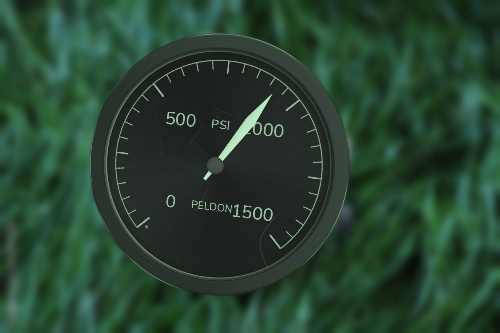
925 psi
